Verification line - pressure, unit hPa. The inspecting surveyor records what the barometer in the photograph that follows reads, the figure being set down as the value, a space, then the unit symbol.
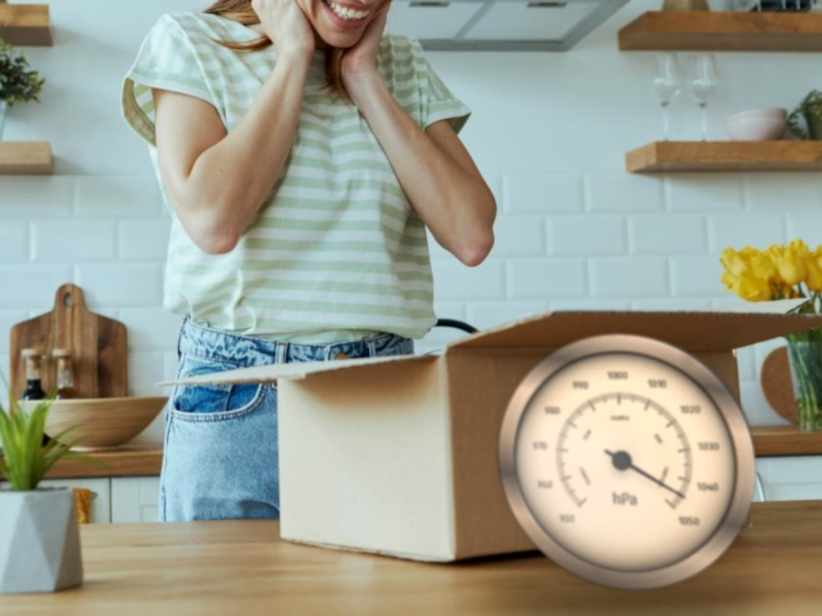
1045 hPa
